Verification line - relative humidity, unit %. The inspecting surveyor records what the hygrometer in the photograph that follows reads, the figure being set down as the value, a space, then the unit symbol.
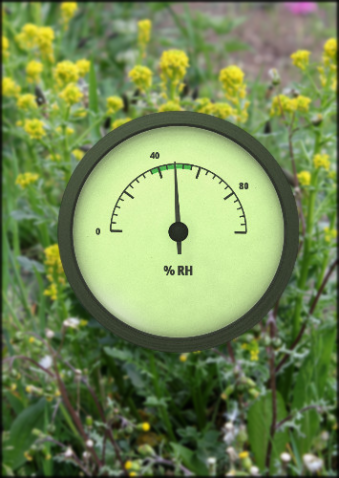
48 %
